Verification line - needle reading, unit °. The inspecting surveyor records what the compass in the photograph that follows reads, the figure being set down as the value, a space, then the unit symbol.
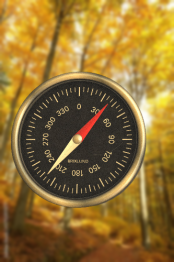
40 °
